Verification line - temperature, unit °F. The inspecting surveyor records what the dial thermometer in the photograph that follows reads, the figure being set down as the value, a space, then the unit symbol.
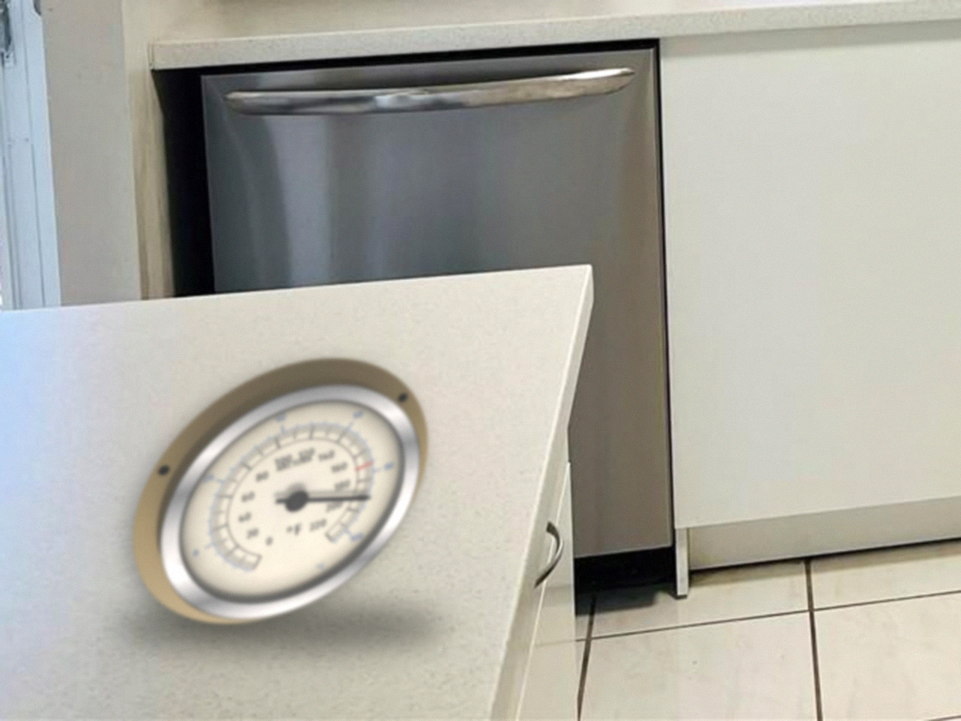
190 °F
